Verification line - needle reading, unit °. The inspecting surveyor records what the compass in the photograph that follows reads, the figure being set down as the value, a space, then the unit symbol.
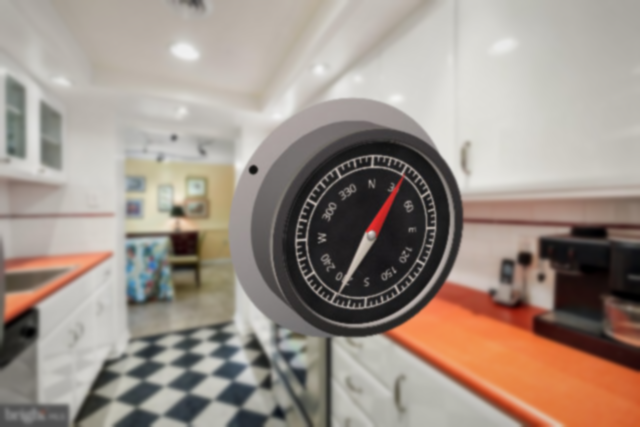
30 °
